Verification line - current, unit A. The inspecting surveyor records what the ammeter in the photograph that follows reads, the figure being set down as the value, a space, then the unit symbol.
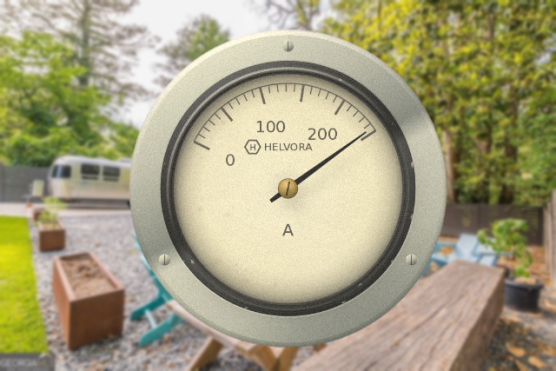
245 A
